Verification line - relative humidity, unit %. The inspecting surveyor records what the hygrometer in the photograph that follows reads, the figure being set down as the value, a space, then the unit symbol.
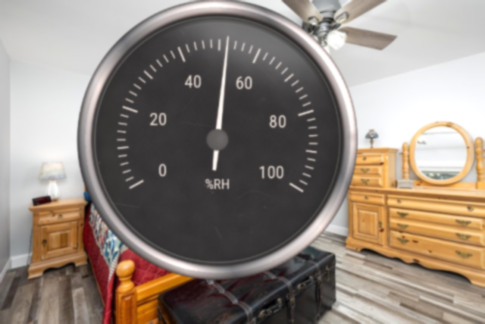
52 %
